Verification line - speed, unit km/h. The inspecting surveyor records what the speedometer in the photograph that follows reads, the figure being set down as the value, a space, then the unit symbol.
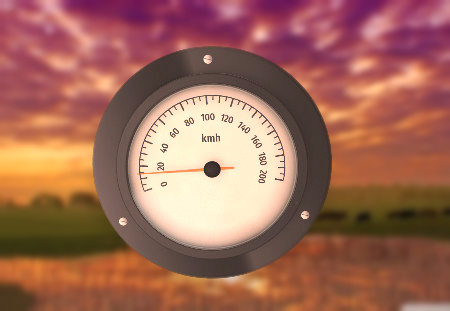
15 km/h
